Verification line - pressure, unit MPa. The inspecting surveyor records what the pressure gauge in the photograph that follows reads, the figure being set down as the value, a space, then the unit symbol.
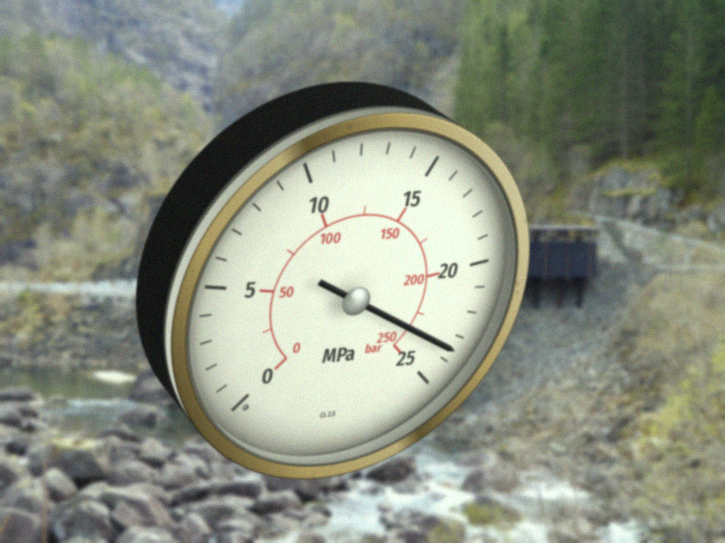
23.5 MPa
